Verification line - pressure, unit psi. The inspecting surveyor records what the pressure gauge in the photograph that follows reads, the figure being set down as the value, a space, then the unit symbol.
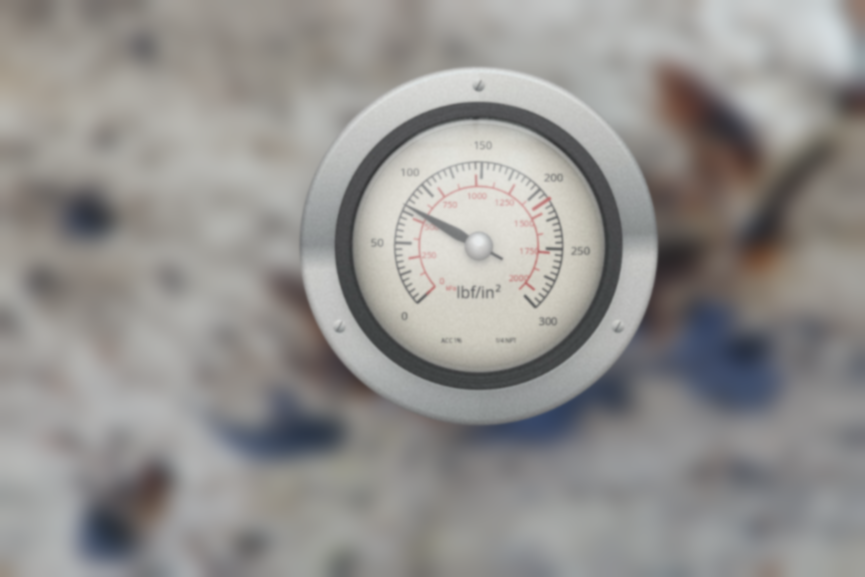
80 psi
